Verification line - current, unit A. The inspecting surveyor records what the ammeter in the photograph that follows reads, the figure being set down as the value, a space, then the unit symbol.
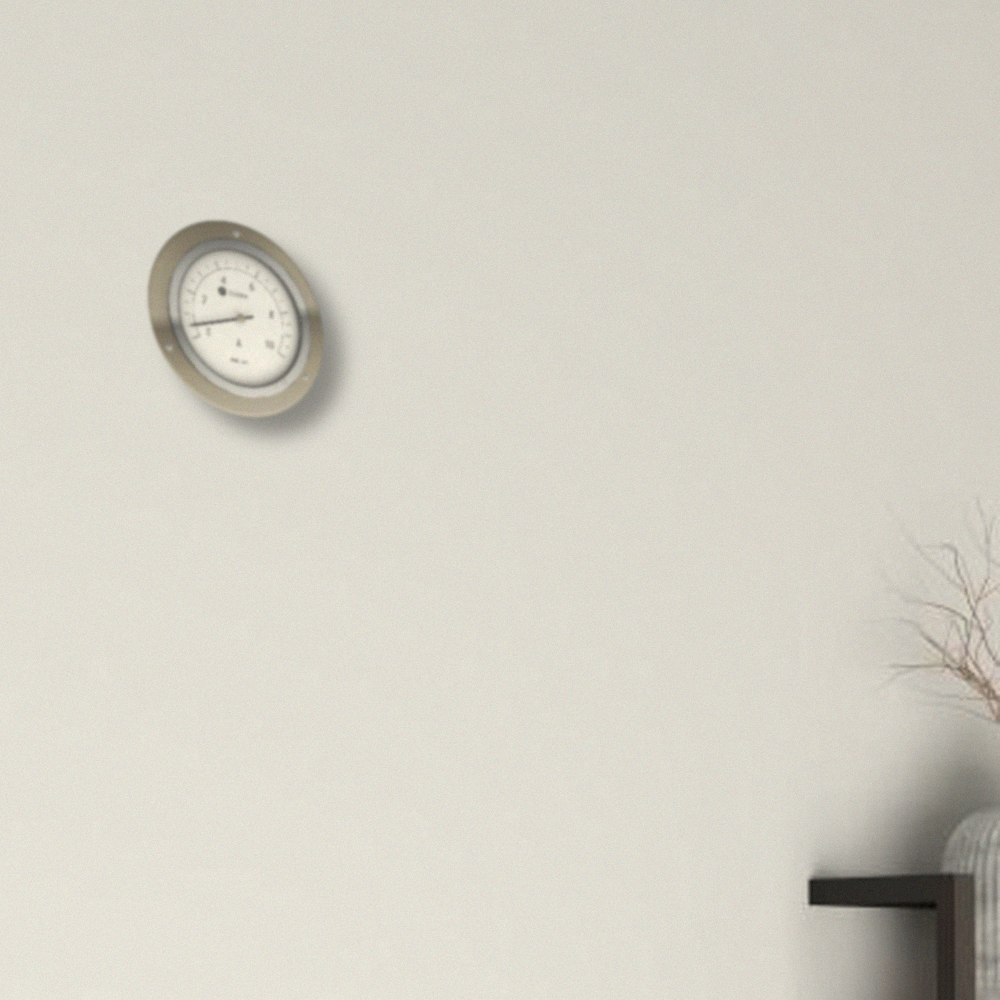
0.5 A
